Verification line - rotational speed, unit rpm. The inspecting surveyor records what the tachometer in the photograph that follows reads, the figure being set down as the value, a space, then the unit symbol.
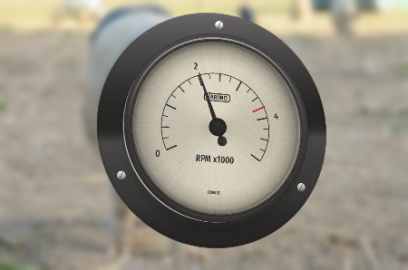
2000 rpm
